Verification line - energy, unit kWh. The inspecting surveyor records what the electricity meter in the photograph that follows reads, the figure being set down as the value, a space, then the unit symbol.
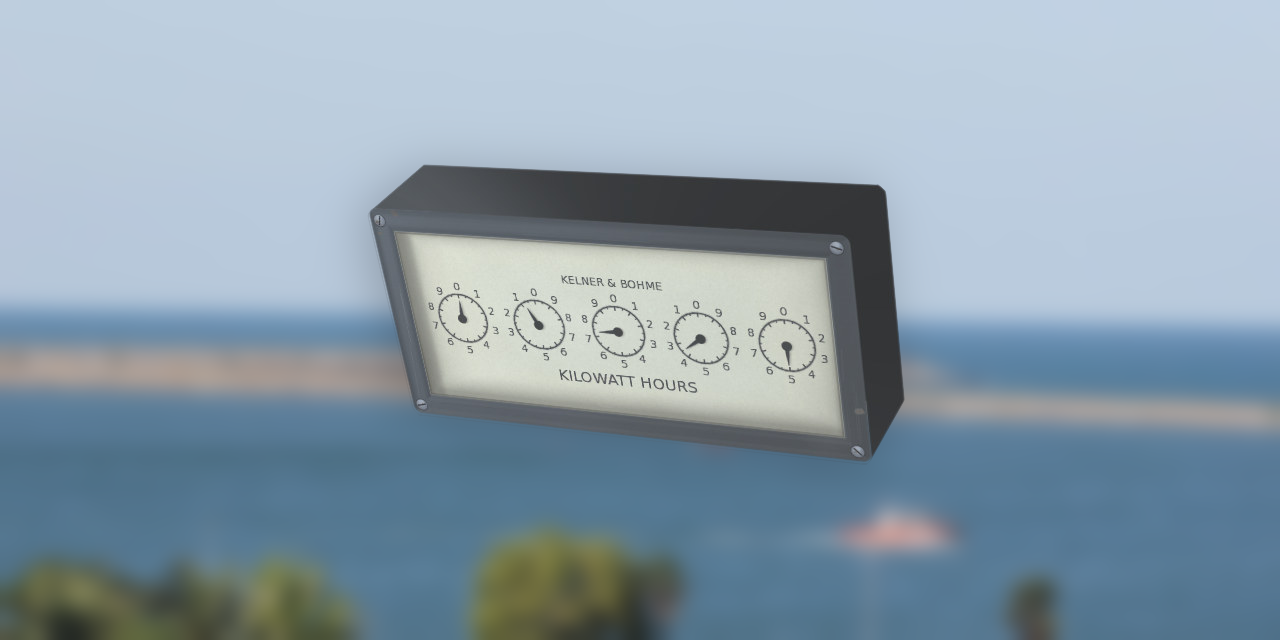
735 kWh
